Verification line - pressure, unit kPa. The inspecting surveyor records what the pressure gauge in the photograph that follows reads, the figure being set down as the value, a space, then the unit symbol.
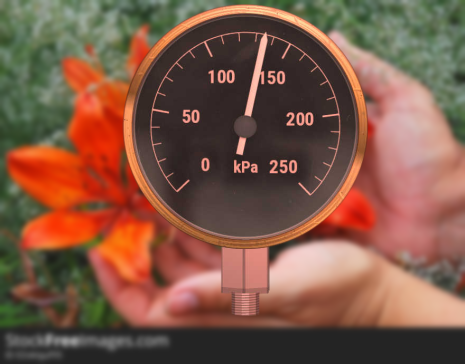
135 kPa
